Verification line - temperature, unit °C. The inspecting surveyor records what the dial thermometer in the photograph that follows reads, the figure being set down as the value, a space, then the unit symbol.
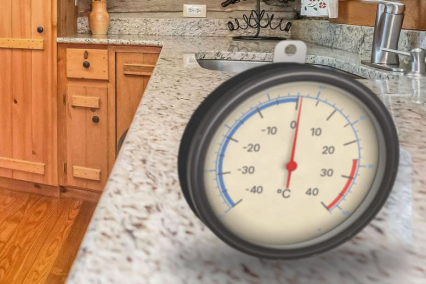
0 °C
